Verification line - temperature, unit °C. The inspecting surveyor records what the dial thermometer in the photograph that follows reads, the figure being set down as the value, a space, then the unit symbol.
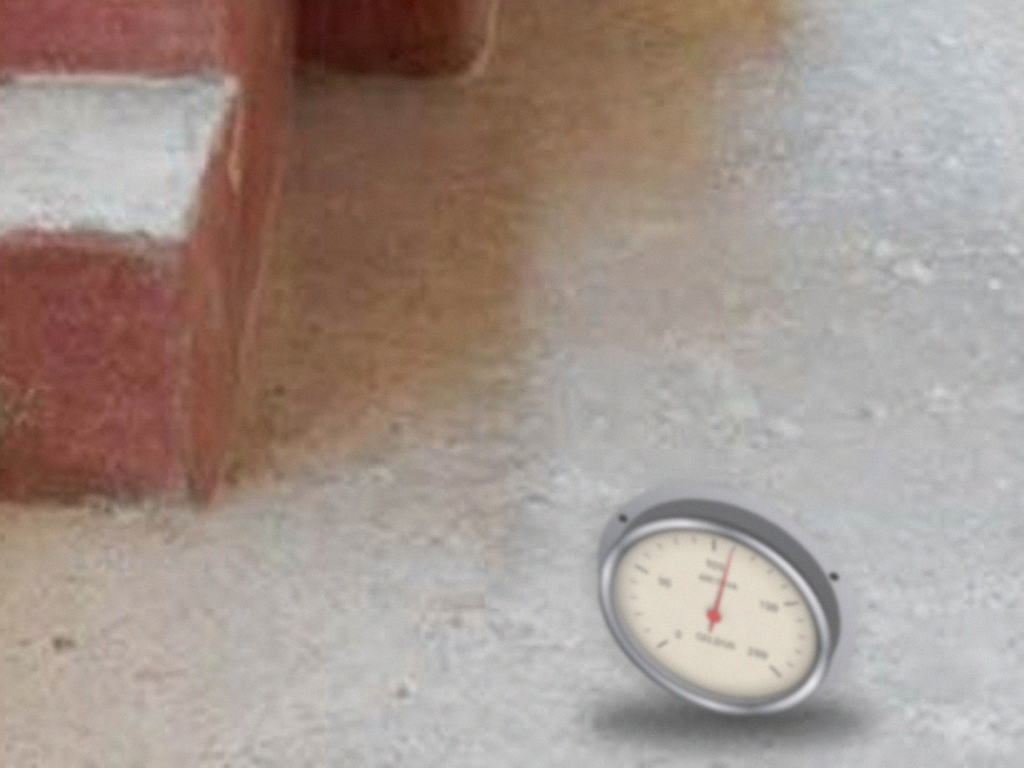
110 °C
